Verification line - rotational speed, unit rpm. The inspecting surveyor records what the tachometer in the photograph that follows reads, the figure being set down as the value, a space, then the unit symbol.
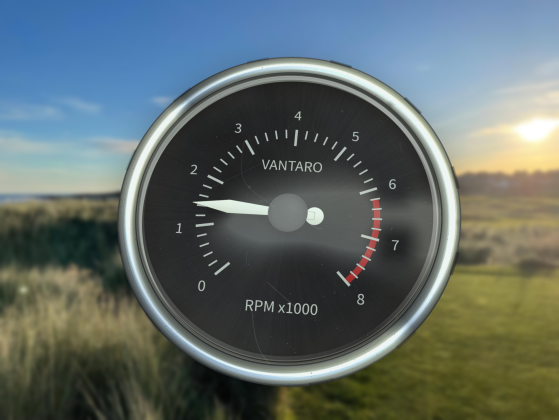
1400 rpm
